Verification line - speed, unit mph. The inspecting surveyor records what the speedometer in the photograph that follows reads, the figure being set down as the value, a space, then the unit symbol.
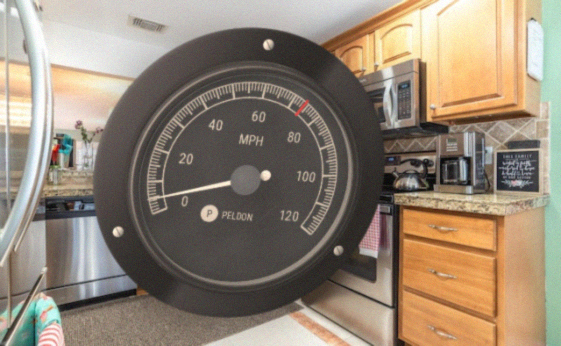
5 mph
